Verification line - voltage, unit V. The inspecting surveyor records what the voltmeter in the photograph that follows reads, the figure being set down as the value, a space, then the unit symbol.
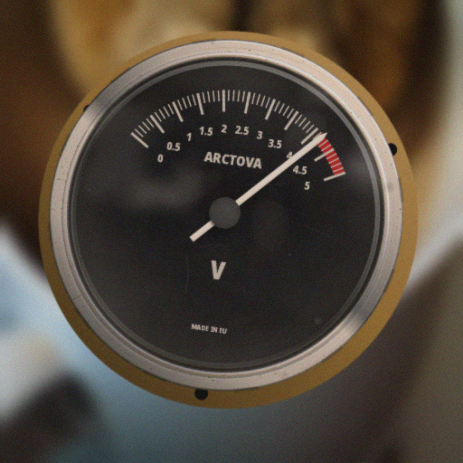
4.2 V
